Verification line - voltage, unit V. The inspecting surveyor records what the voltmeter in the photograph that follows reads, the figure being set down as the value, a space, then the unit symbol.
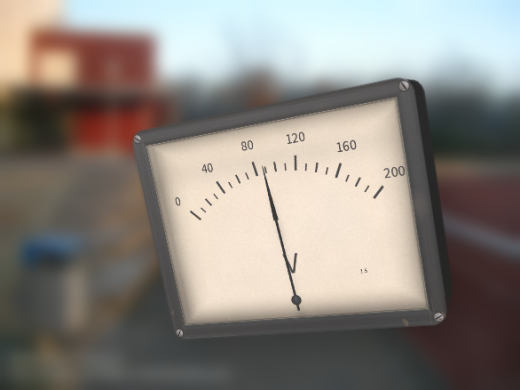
90 V
